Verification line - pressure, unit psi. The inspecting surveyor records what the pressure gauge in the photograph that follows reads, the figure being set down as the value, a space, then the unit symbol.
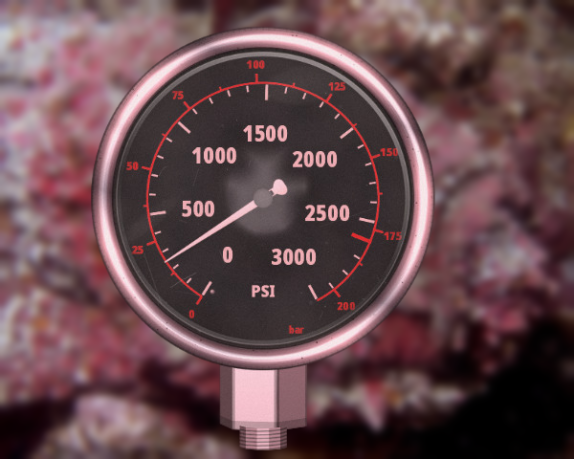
250 psi
